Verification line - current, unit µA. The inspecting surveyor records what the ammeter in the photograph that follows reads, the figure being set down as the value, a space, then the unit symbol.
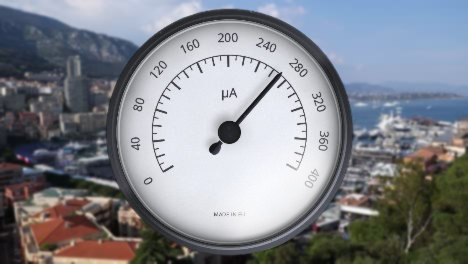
270 µA
